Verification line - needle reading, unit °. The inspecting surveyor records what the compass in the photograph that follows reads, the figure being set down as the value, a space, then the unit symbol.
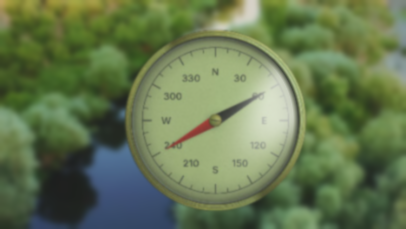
240 °
